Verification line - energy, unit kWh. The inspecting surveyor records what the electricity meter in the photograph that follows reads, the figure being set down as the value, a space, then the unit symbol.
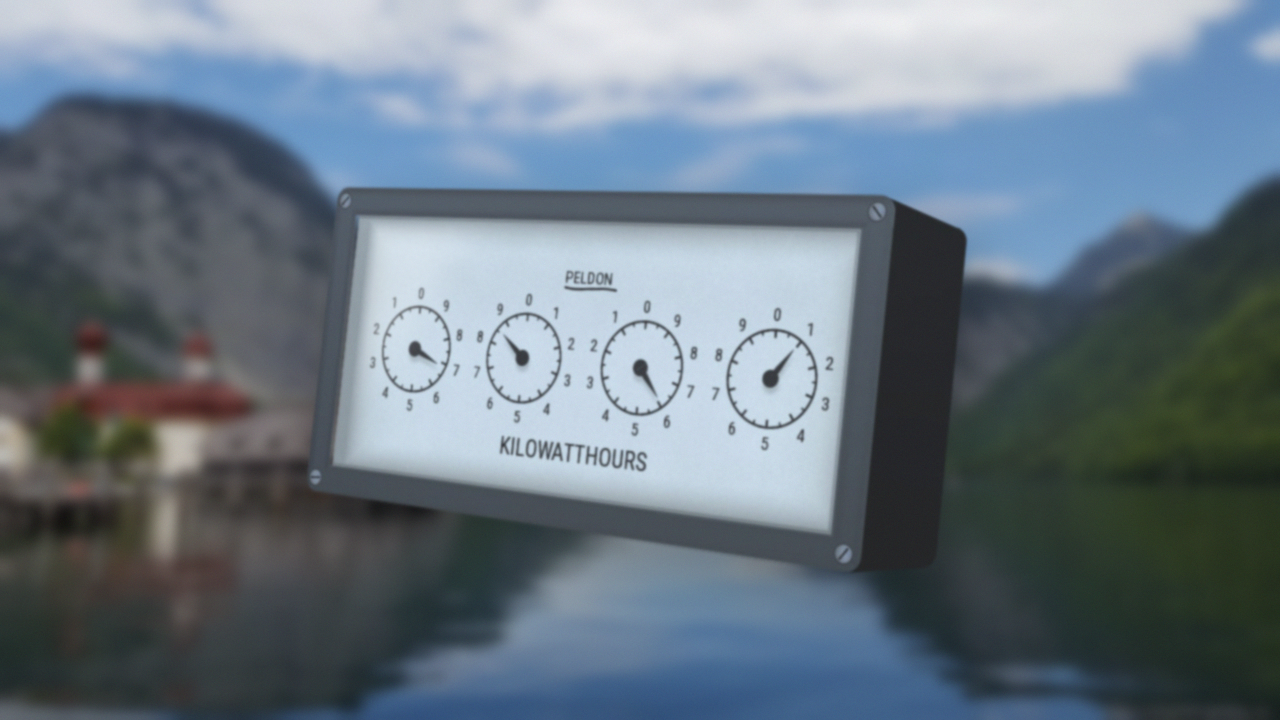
6861 kWh
